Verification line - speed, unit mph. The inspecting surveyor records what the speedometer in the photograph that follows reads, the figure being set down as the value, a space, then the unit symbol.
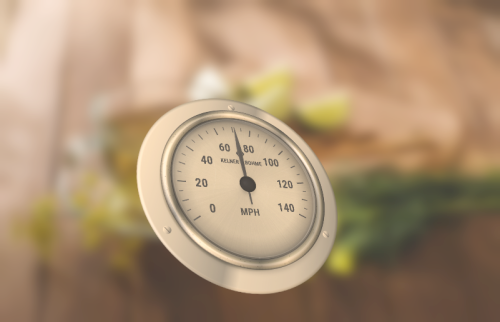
70 mph
